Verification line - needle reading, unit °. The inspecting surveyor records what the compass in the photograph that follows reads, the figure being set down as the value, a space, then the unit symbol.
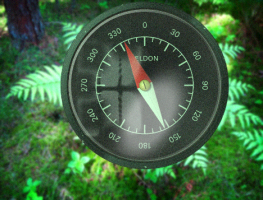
335 °
